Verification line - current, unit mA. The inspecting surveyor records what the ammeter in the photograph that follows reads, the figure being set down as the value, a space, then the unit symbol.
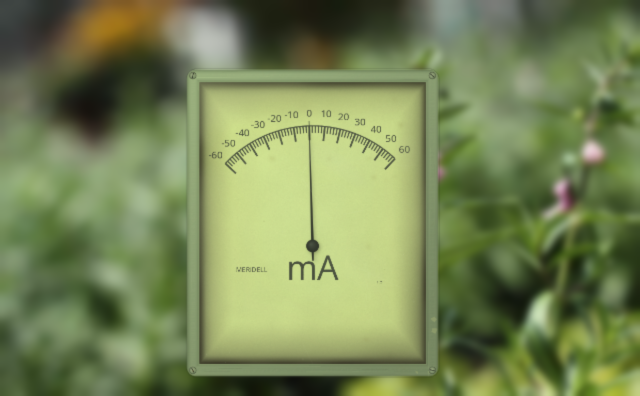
0 mA
